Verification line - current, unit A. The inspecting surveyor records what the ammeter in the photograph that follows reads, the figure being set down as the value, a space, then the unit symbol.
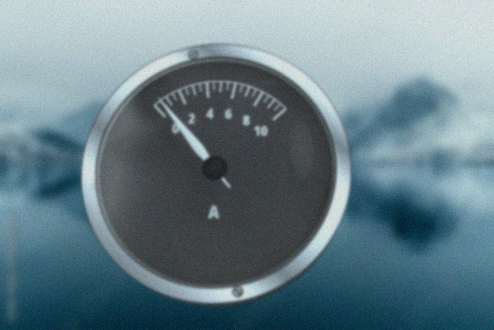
0.5 A
